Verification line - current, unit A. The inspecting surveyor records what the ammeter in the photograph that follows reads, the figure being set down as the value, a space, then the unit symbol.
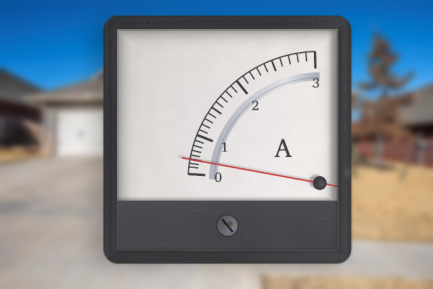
0.5 A
